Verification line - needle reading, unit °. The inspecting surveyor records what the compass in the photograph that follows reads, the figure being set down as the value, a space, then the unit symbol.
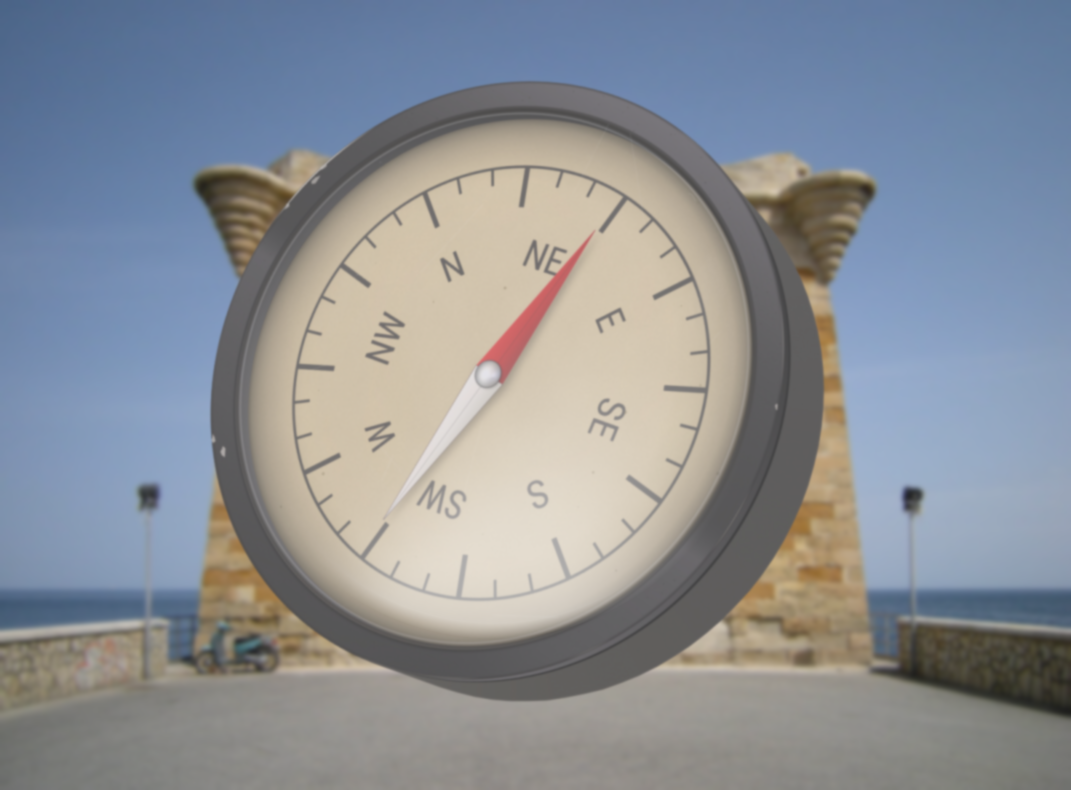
60 °
